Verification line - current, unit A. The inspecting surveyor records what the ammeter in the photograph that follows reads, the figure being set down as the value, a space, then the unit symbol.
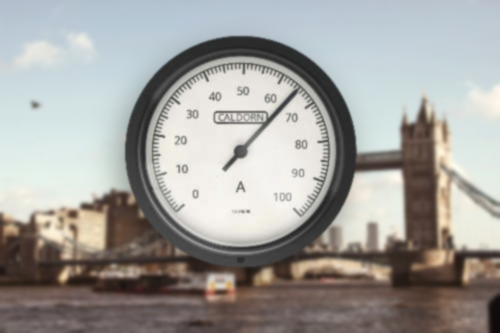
65 A
